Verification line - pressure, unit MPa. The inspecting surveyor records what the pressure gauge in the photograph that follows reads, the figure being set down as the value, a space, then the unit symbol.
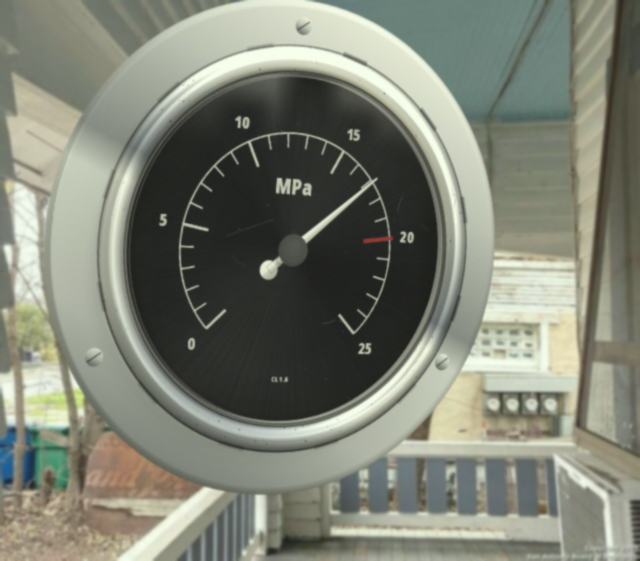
17 MPa
